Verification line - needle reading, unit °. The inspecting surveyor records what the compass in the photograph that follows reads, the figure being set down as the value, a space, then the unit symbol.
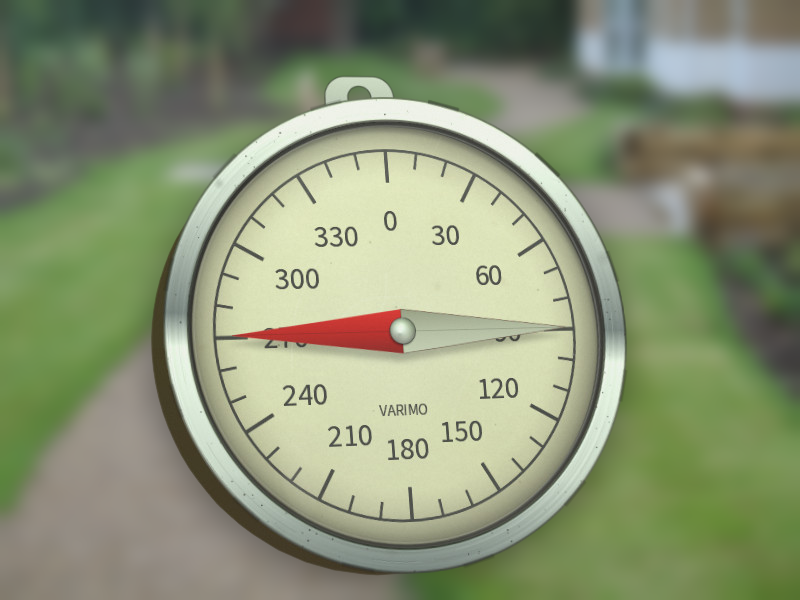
270 °
